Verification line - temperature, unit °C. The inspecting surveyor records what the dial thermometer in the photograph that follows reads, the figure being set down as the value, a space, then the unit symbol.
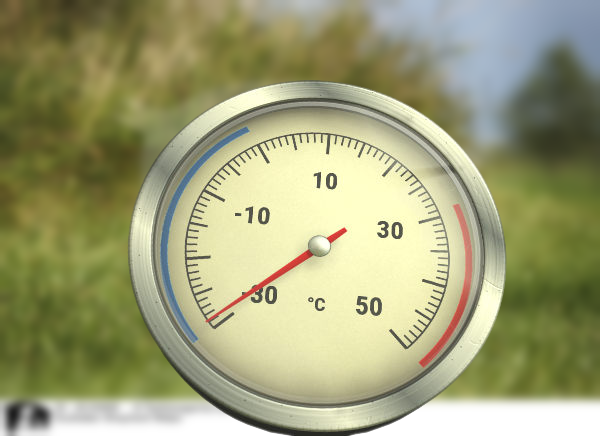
-29 °C
